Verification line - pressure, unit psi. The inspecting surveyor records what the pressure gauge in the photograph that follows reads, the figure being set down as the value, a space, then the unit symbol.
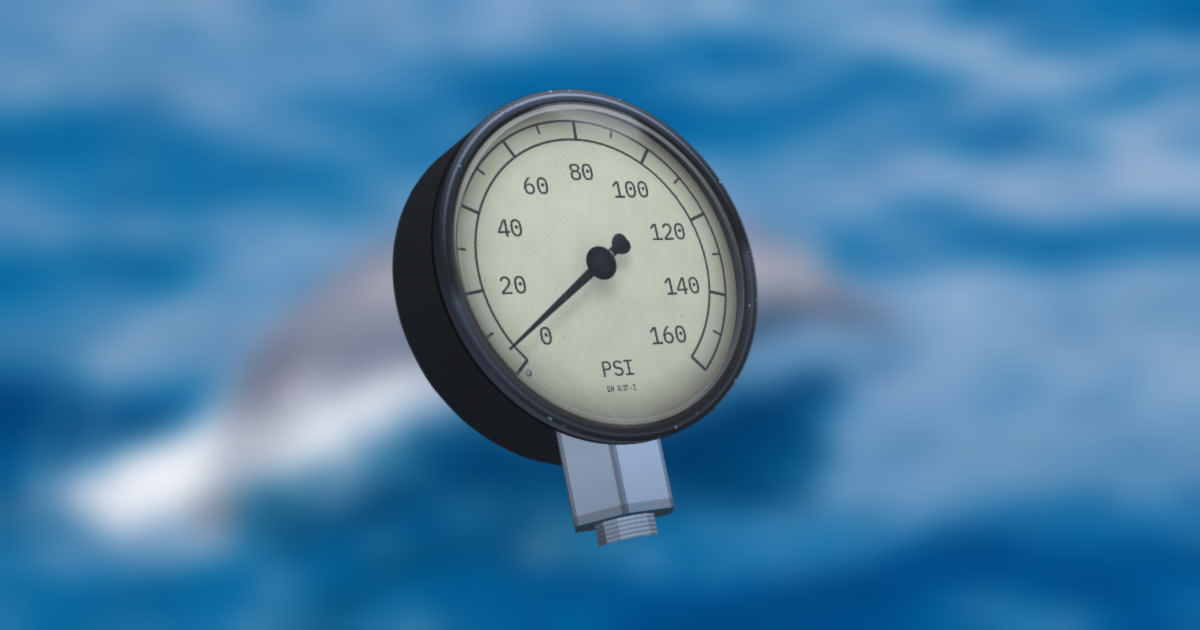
5 psi
